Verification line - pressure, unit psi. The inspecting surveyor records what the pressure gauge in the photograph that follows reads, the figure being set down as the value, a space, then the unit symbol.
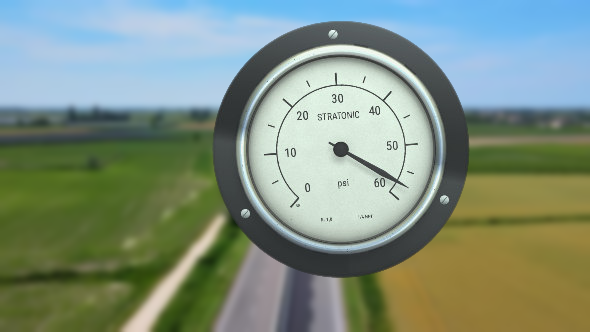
57.5 psi
